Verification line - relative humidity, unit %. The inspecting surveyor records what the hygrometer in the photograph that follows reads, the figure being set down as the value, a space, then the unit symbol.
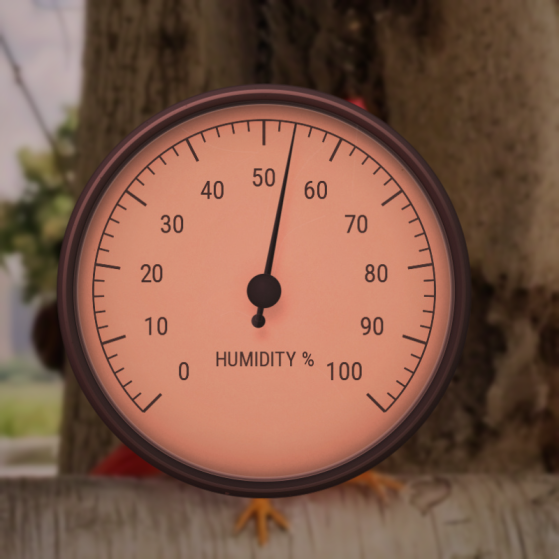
54 %
